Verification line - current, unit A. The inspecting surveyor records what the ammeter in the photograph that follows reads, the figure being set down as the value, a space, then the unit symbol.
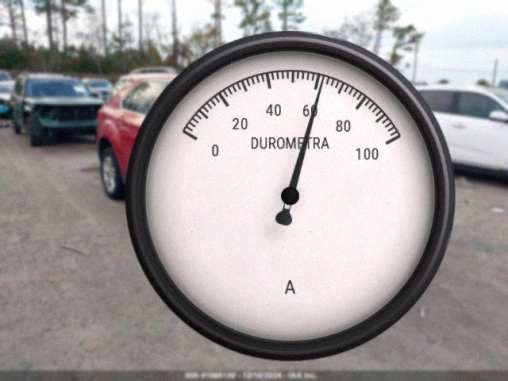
62 A
